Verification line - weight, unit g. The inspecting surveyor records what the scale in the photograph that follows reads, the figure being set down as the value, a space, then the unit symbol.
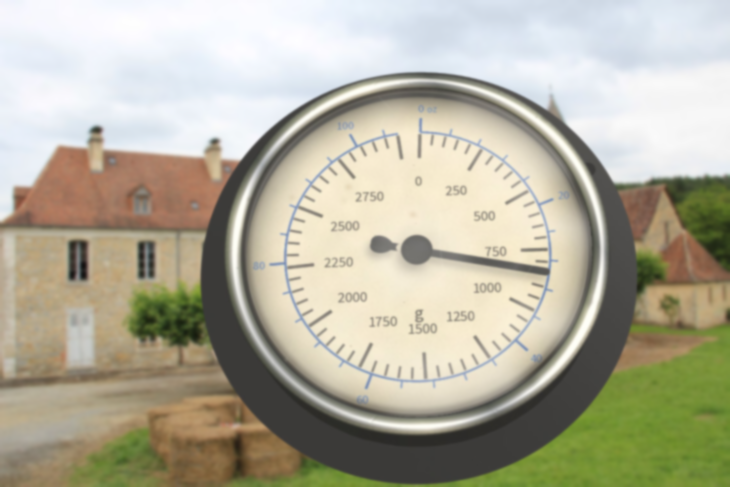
850 g
